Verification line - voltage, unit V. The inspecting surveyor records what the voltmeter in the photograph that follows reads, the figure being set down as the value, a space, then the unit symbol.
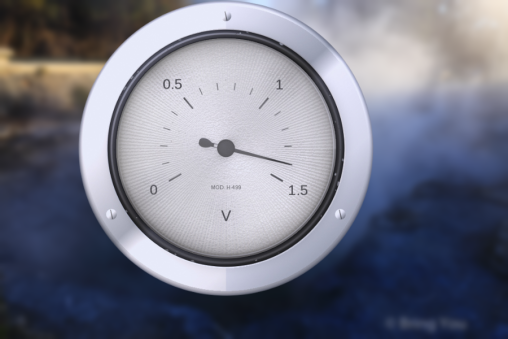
1.4 V
